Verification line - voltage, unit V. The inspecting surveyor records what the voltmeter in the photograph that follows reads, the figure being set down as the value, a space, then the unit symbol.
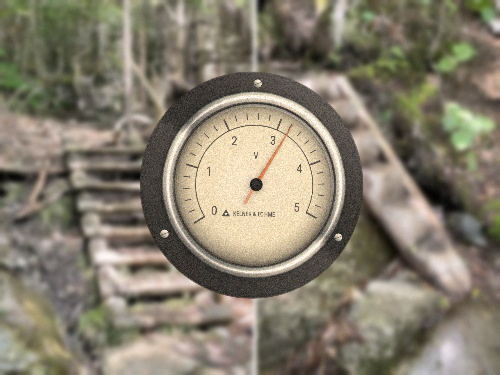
3.2 V
